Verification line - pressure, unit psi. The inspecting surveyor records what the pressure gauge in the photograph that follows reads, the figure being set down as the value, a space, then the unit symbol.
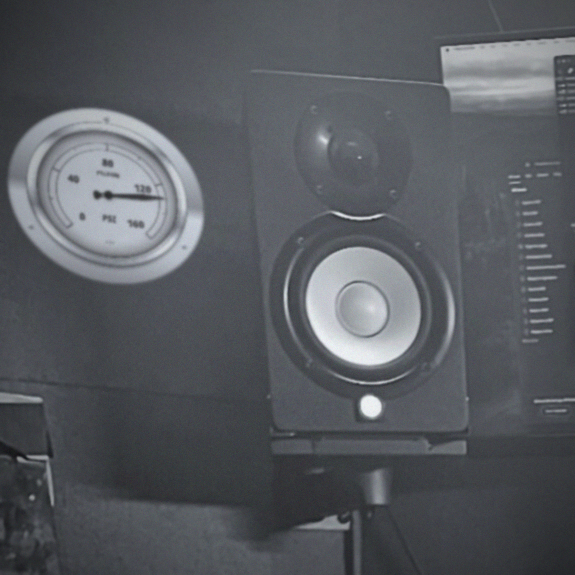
130 psi
